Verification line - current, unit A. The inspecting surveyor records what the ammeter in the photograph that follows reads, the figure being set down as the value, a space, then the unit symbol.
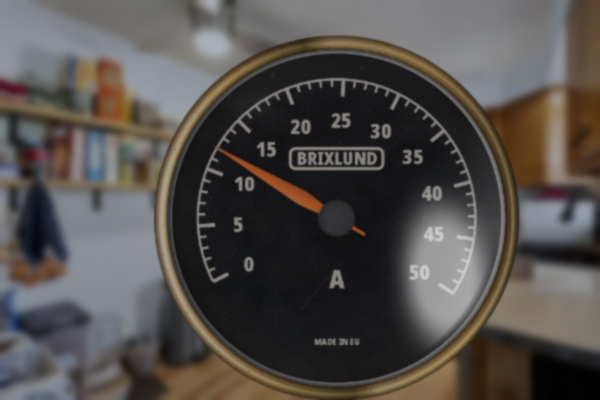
12 A
